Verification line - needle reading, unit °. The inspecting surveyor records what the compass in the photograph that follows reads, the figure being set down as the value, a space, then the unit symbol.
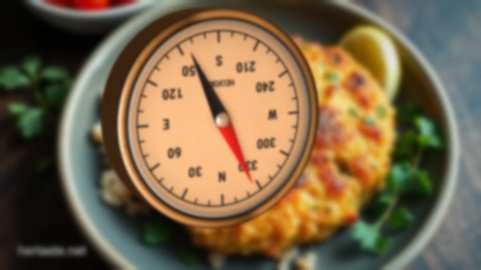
335 °
